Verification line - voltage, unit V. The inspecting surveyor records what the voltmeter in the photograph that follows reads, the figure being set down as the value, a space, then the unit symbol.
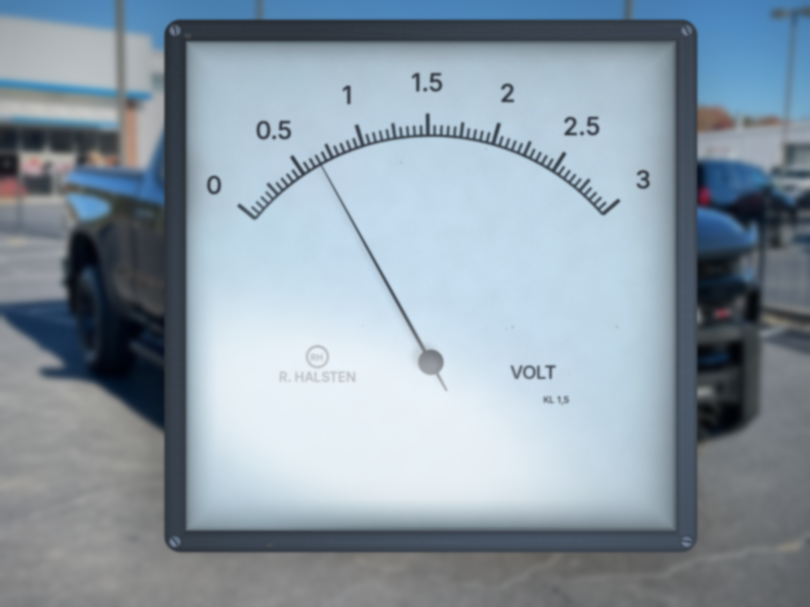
0.65 V
